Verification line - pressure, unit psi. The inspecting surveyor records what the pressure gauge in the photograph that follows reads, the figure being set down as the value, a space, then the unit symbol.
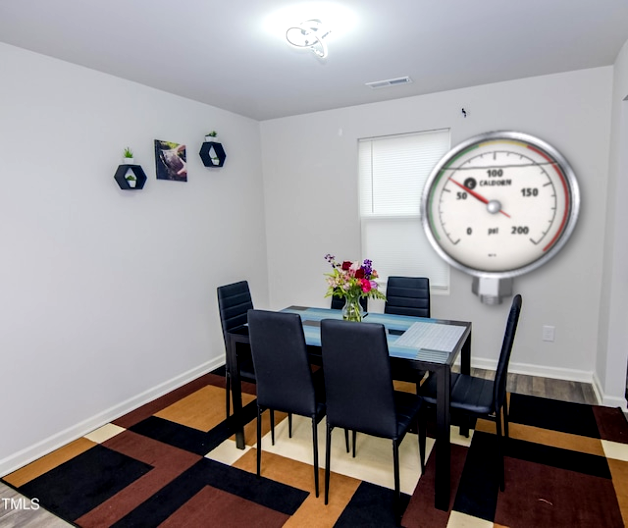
60 psi
